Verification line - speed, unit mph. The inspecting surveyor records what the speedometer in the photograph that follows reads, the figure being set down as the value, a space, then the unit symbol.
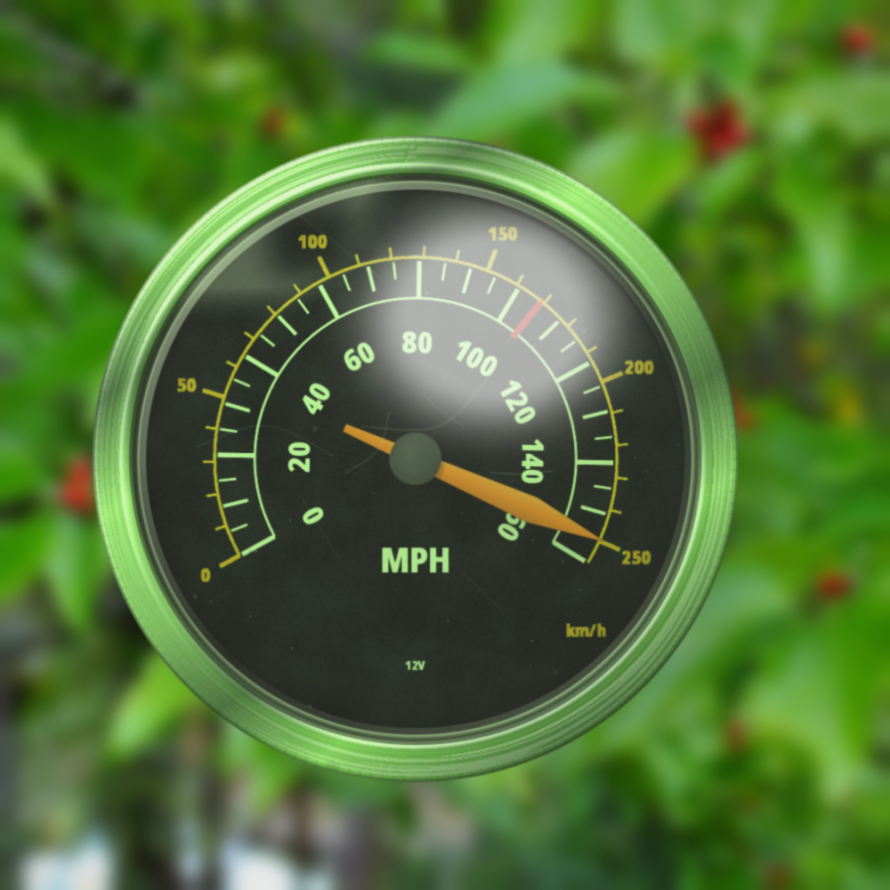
155 mph
